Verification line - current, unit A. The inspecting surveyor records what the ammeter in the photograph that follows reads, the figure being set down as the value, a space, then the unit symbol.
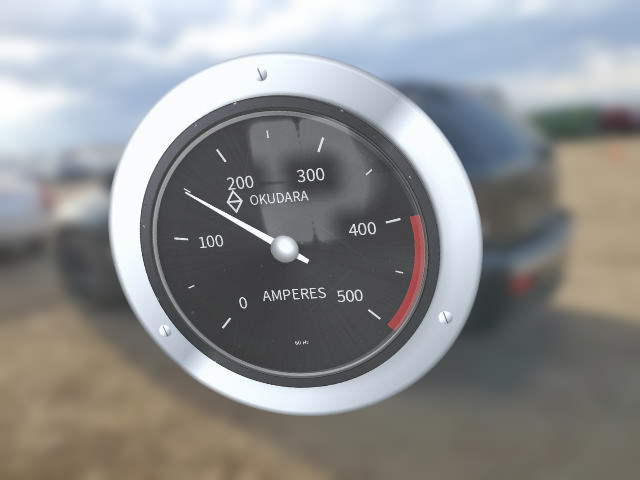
150 A
